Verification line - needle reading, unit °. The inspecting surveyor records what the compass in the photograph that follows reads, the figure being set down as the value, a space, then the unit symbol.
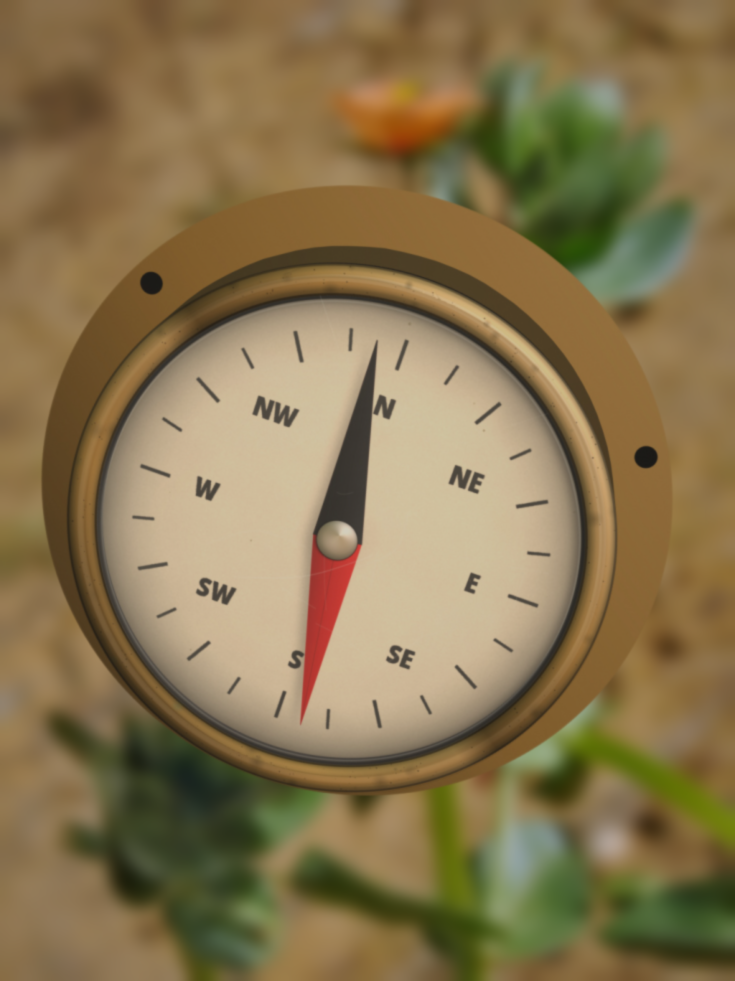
172.5 °
